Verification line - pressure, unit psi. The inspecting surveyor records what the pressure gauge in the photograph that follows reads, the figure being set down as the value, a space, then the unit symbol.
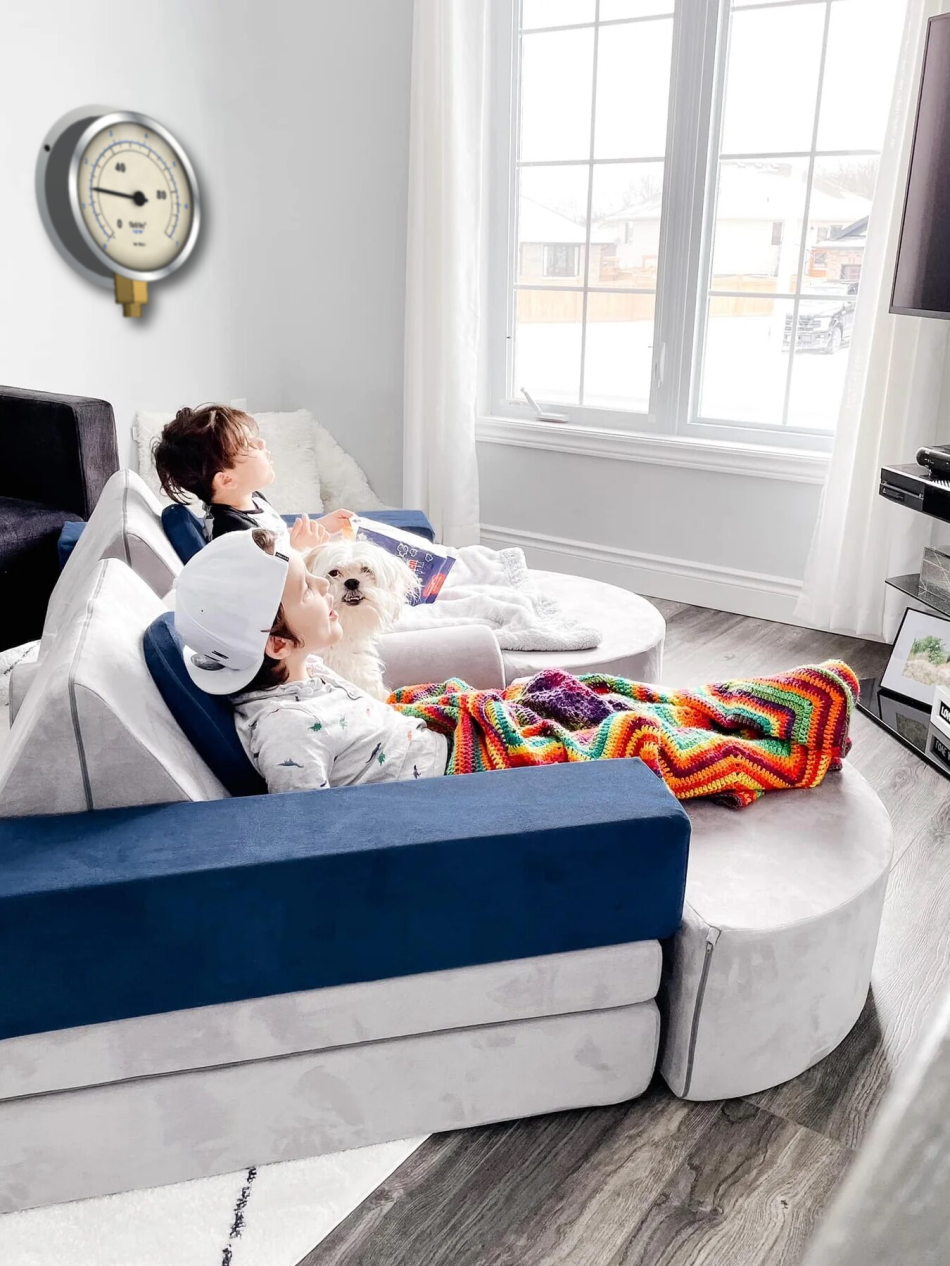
20 psi
